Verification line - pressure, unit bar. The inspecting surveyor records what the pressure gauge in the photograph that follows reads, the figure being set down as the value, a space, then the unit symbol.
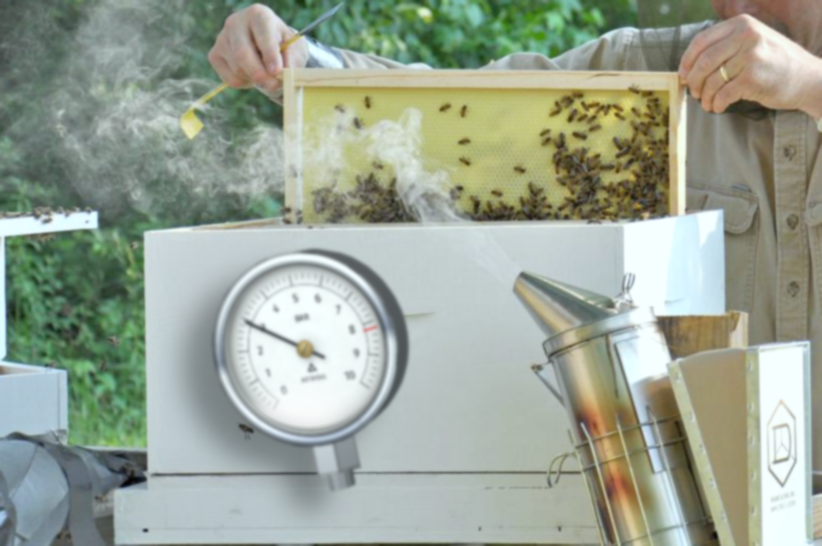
3 bar
